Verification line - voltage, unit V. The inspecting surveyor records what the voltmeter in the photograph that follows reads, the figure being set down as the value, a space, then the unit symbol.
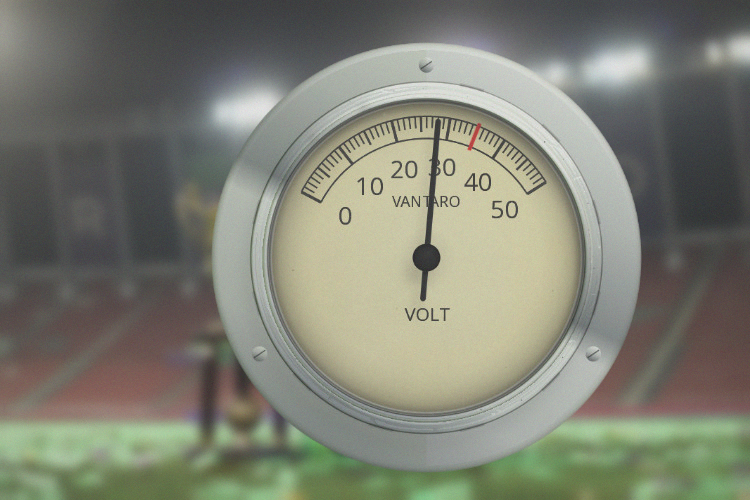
28 V
